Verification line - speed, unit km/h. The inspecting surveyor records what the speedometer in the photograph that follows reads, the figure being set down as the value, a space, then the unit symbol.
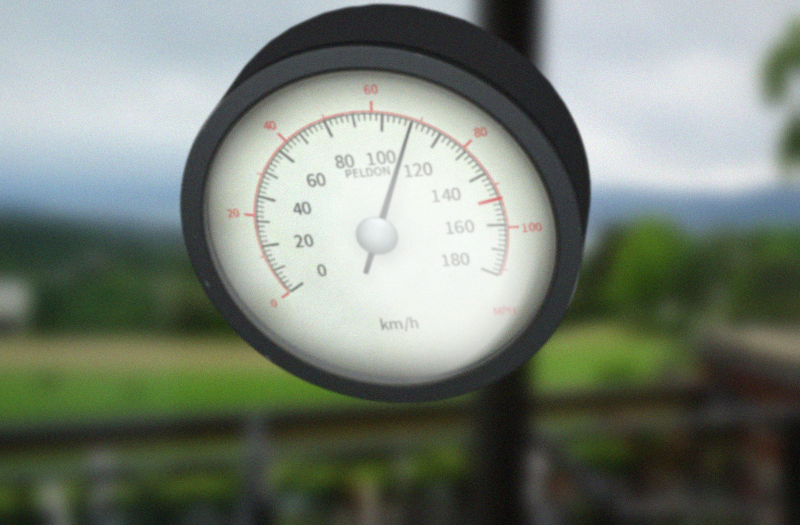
110 km/h
